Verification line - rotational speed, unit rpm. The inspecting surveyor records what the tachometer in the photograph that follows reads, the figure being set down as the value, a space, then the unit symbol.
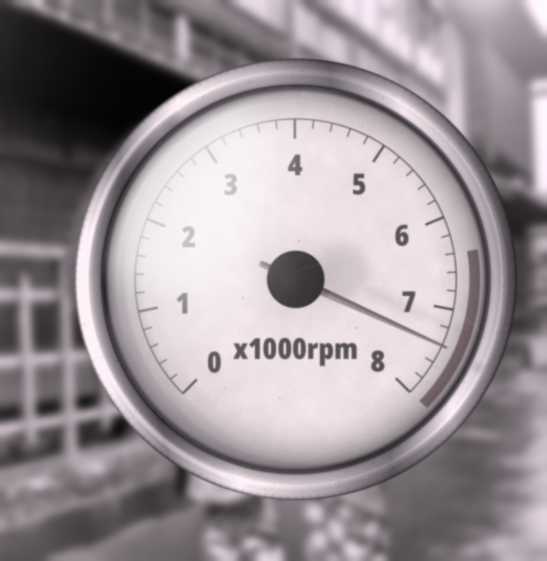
7400 rpm
